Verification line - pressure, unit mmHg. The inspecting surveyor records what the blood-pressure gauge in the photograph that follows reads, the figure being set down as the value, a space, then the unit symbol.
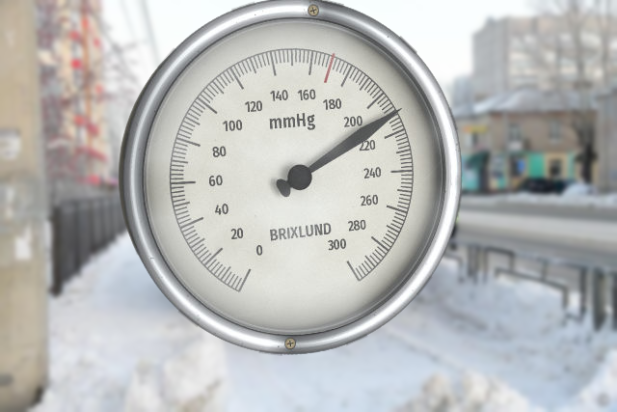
210 mmHg
